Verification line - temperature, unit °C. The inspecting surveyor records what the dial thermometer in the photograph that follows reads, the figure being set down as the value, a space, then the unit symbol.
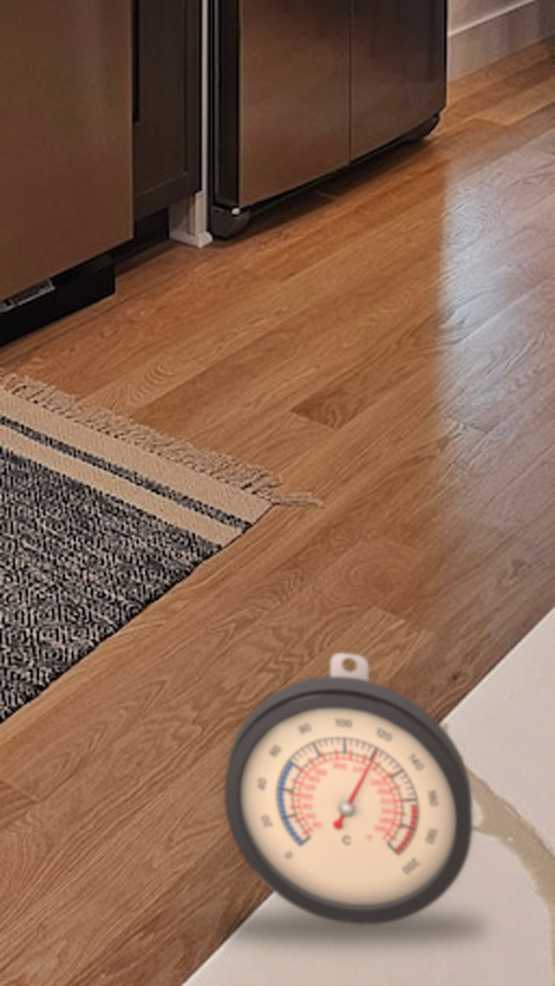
120 °C
